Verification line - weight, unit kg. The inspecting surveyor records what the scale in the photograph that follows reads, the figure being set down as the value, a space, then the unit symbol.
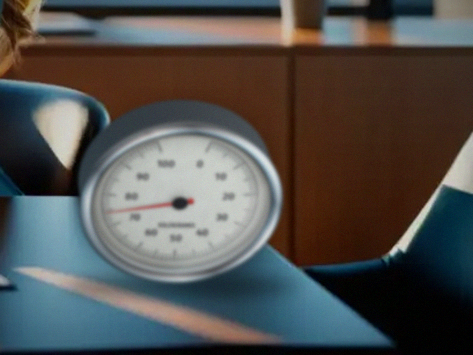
75 kg
